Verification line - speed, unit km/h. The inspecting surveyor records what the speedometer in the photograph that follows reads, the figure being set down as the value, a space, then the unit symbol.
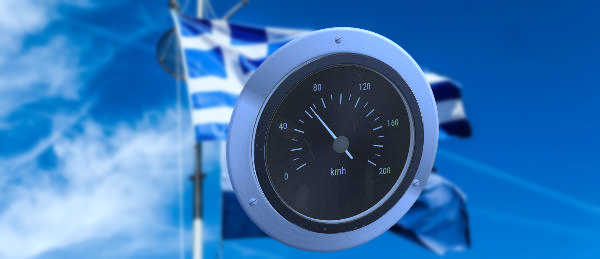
65 km/h
